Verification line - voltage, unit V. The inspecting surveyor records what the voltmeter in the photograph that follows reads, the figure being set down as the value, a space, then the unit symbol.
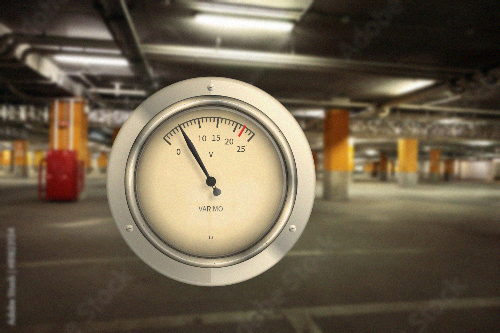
5 V
